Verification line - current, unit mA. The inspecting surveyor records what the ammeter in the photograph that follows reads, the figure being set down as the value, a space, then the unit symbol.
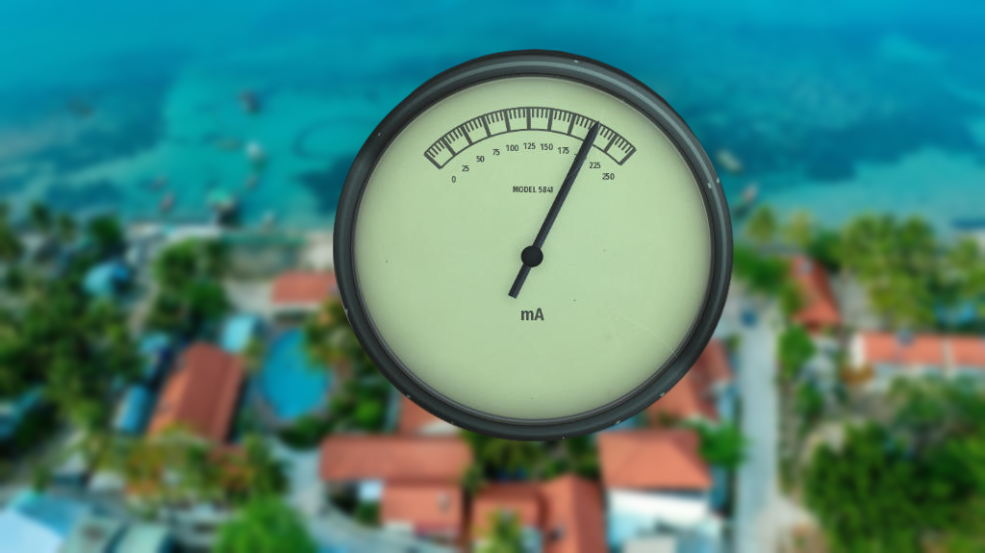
200 mA
